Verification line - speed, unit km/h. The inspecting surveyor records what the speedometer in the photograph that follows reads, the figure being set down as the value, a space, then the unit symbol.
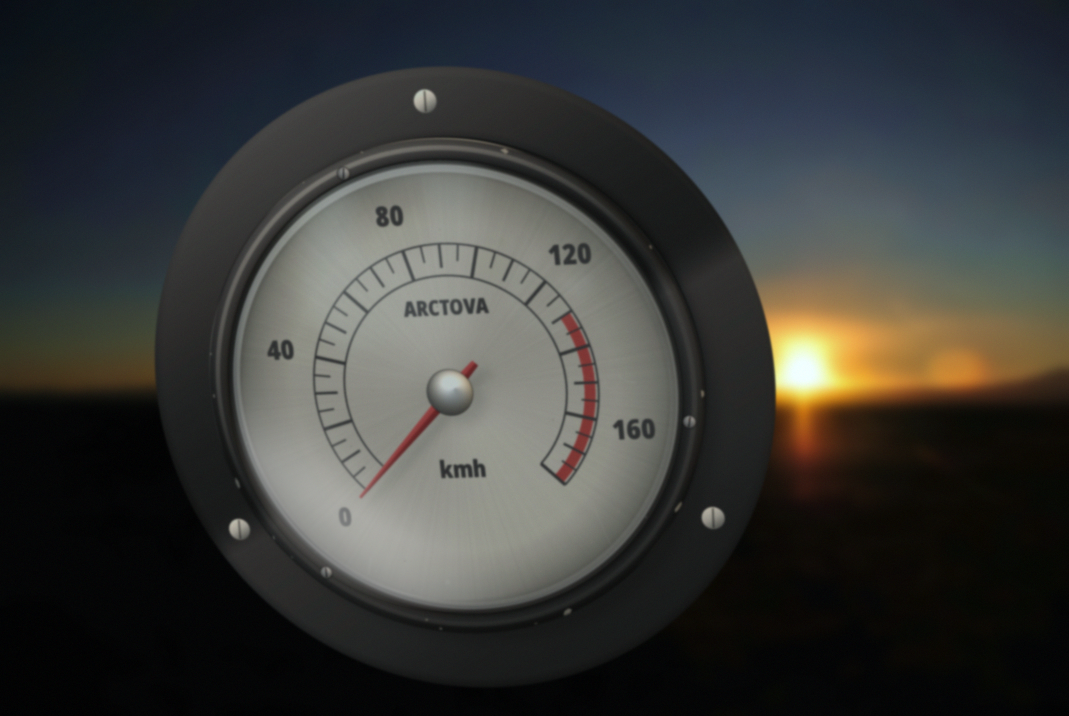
0 km/h
